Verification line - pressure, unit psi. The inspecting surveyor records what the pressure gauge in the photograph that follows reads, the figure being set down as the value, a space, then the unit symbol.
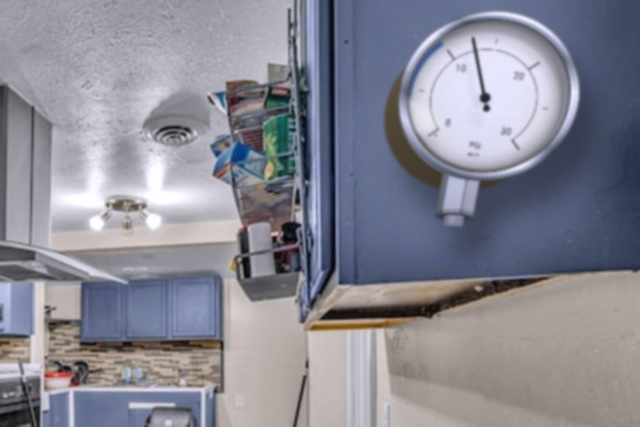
12.5 psi
